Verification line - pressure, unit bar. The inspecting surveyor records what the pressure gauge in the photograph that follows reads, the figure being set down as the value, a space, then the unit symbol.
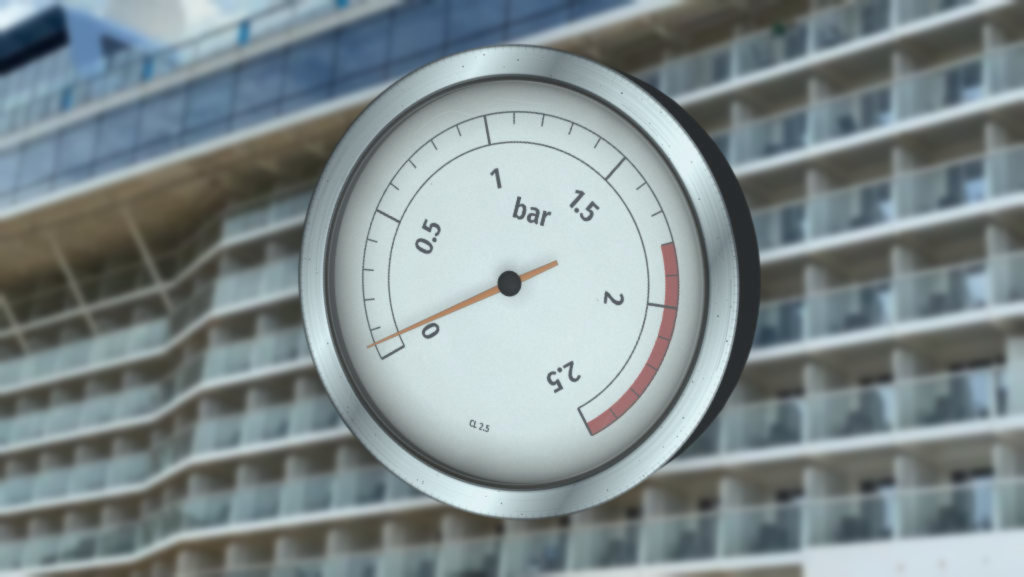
0.05 bar
